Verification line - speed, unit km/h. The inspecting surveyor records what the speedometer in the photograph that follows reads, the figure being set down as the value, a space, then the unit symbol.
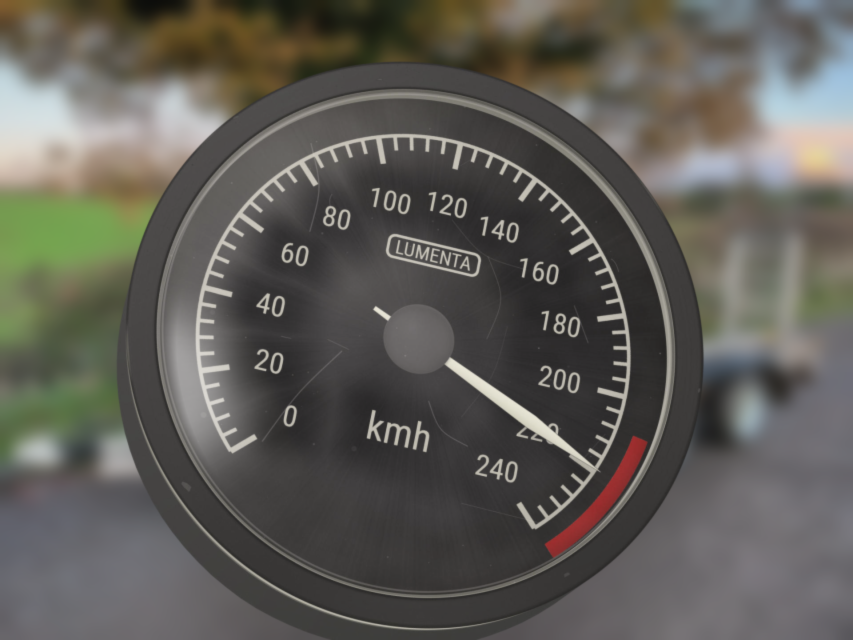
220 km/h
